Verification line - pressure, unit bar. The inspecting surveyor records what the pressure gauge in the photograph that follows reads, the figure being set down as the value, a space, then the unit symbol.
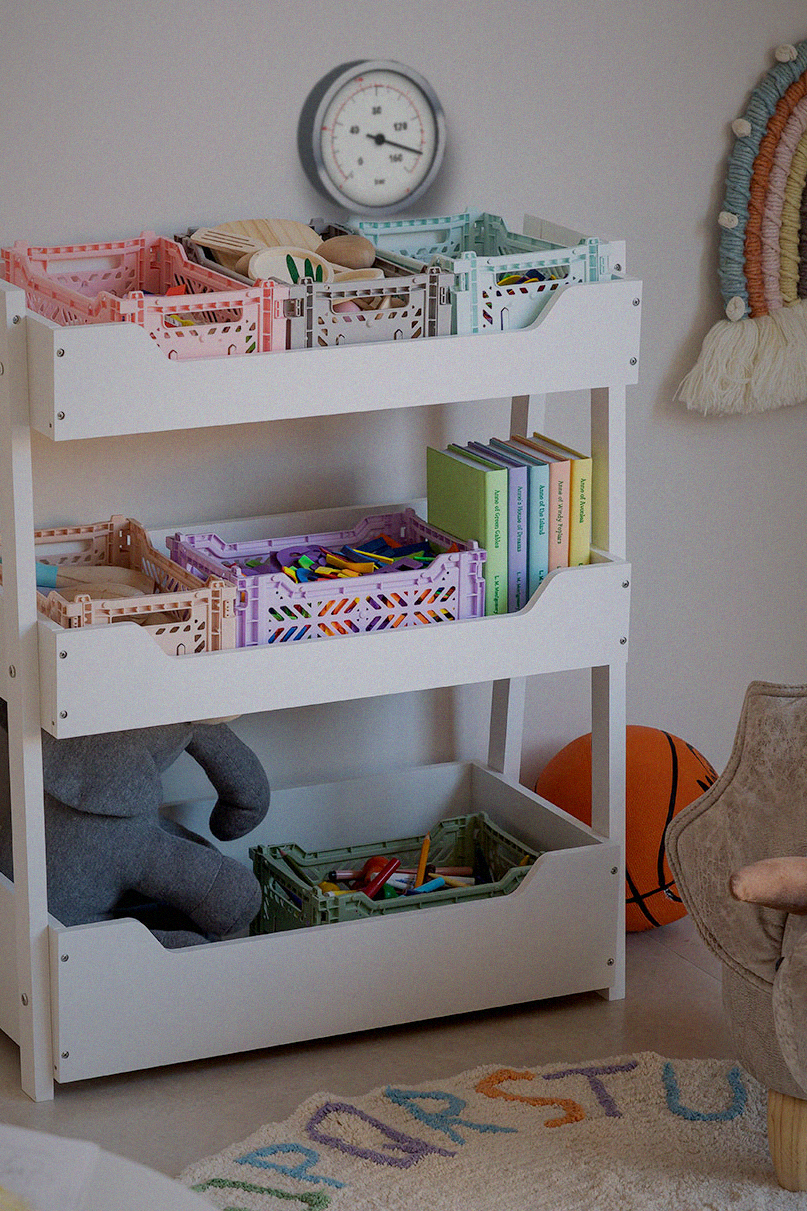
145 bar
